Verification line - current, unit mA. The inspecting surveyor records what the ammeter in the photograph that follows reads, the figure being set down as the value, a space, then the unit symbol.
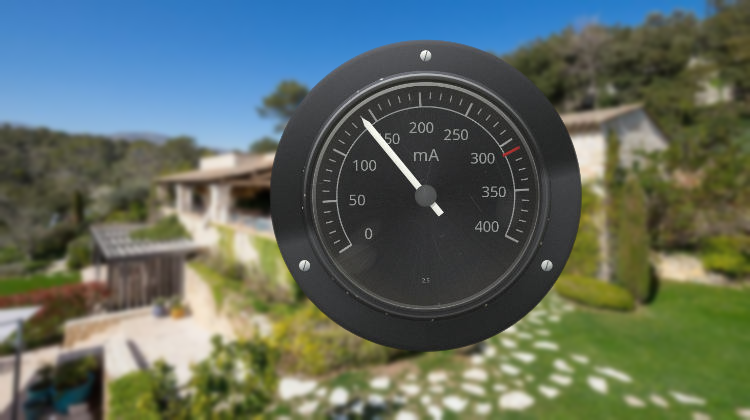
140 mA
